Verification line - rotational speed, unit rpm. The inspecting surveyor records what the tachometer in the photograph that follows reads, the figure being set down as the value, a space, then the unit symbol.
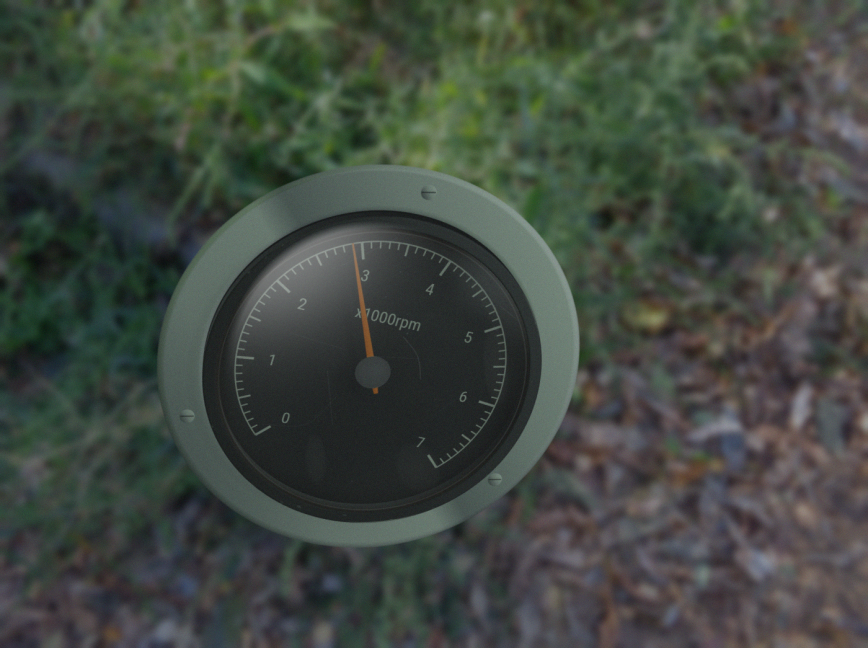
2900 rpm
